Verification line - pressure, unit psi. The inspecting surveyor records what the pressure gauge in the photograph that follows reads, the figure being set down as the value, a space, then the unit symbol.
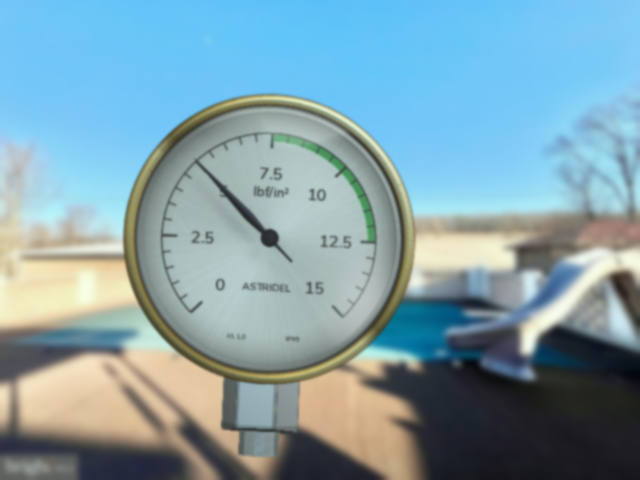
5 psi
